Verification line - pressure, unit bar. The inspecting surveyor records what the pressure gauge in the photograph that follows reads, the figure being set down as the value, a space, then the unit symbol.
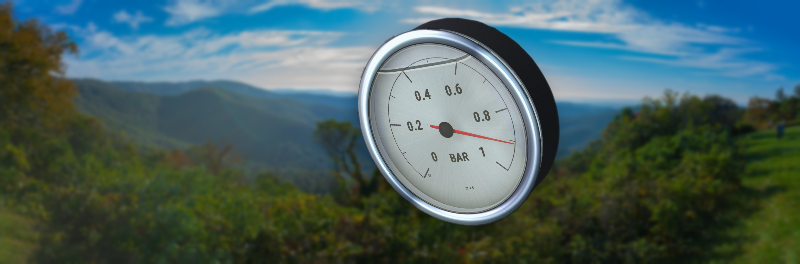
0.9 bar
